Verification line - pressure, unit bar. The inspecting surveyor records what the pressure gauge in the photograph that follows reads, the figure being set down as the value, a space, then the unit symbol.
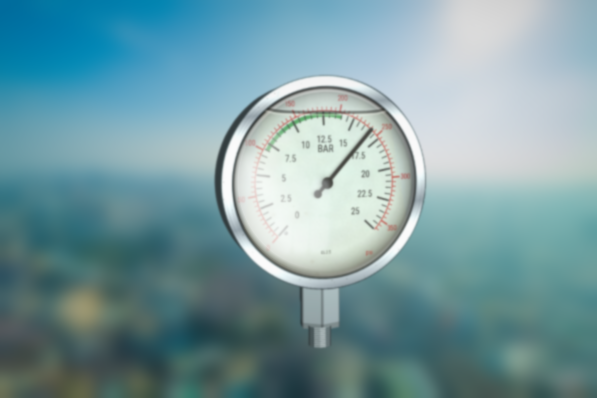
16.5 bar
